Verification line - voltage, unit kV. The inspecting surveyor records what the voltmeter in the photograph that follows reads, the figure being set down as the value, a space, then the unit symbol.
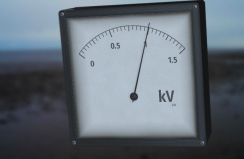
1 kV
